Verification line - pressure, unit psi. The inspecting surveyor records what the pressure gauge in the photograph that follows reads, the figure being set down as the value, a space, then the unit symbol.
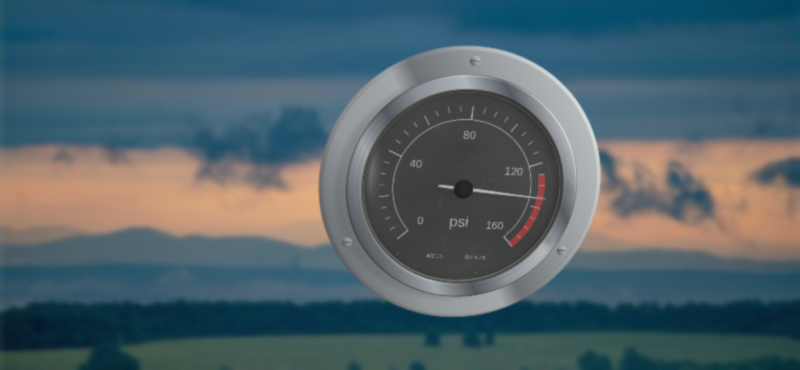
135 psi
